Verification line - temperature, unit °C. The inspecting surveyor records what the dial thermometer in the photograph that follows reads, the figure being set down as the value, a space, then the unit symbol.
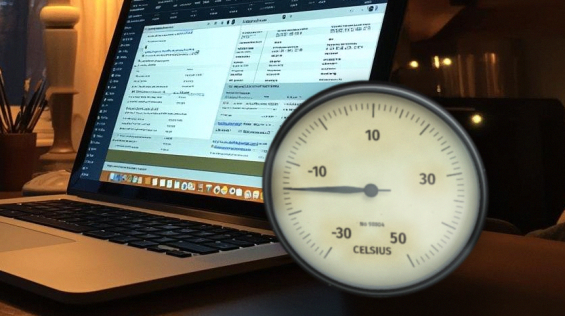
-15 °C
